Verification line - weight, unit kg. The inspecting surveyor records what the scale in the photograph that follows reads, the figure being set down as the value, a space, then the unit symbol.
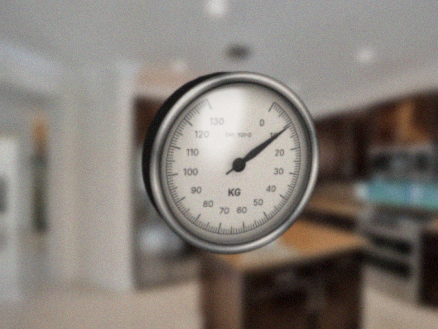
10 kg
